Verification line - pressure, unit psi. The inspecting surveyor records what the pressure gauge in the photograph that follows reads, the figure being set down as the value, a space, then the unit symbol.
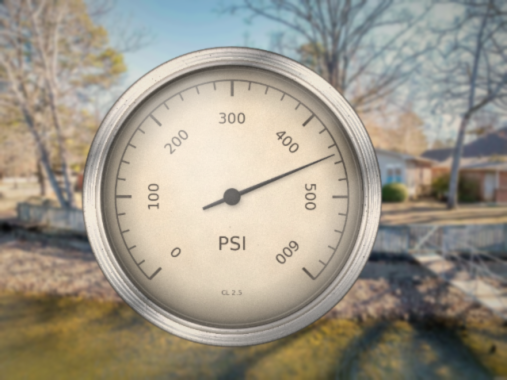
450 psi
